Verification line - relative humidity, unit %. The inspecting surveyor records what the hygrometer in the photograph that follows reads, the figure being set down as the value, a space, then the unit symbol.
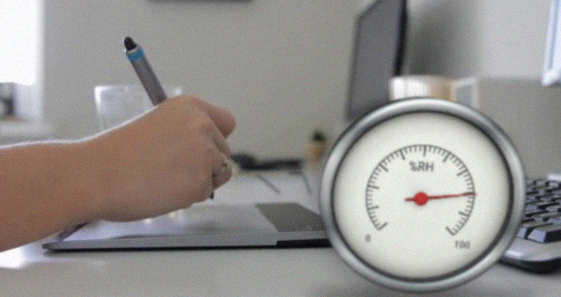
80 %
